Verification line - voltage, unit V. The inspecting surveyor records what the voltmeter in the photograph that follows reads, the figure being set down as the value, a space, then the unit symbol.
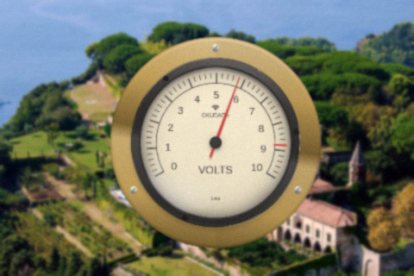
5.8 V
